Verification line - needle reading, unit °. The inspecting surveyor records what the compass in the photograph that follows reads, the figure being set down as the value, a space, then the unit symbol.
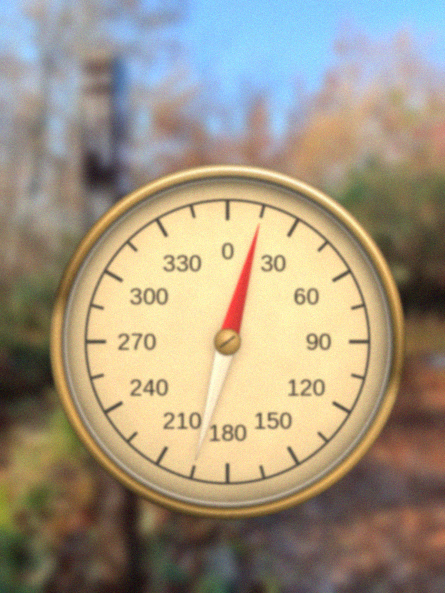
15 °
